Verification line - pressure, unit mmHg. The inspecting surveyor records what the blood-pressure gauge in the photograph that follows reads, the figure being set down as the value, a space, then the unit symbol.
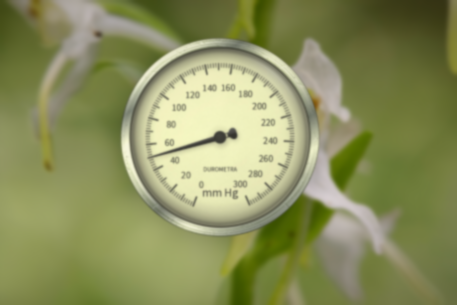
50 mmHg
